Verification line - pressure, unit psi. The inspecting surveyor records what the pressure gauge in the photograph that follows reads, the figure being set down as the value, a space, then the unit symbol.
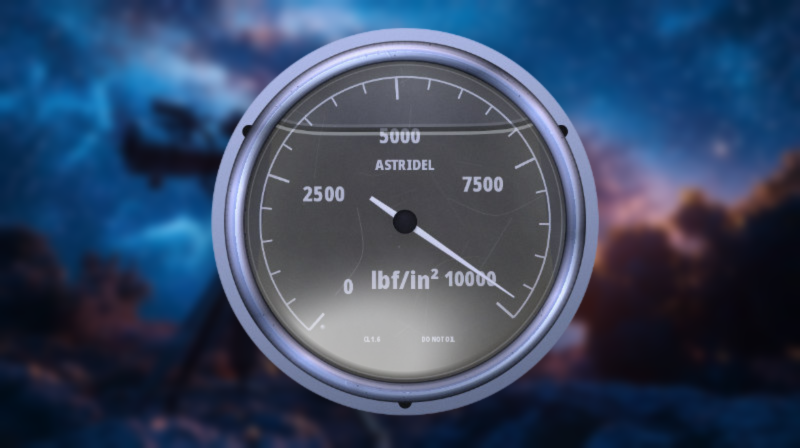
9750 psi
